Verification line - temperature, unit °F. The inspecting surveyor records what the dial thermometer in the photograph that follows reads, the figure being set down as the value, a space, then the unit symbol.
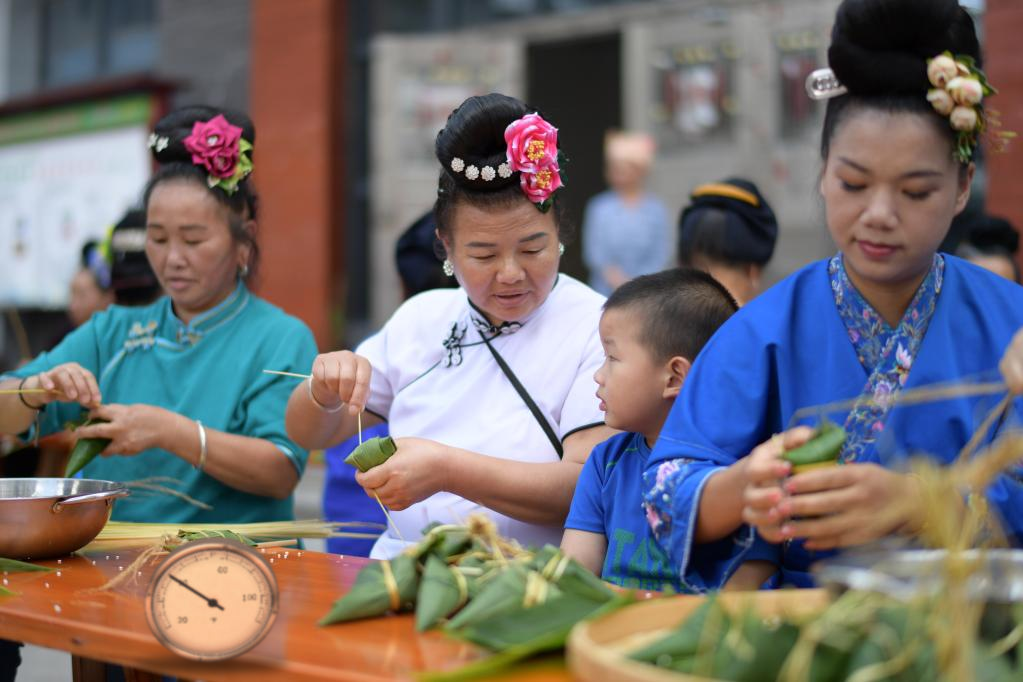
20 °F
